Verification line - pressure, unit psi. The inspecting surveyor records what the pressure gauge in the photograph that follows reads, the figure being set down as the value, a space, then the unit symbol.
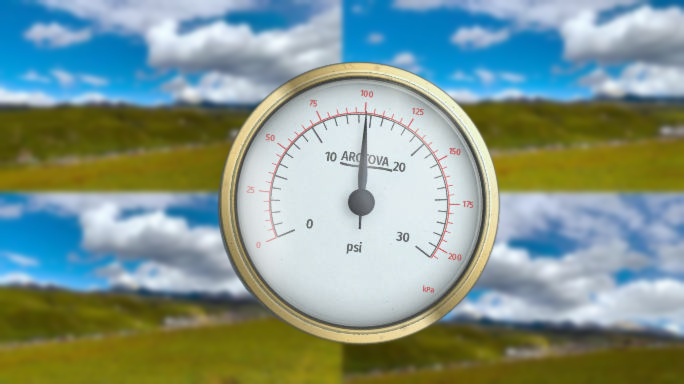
14.5 psi
